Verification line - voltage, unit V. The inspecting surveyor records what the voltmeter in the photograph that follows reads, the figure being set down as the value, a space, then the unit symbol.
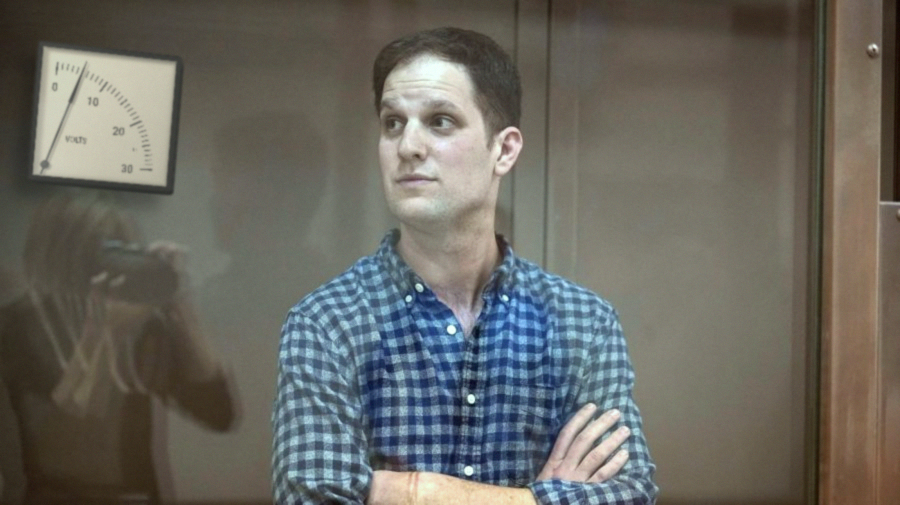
5 V
